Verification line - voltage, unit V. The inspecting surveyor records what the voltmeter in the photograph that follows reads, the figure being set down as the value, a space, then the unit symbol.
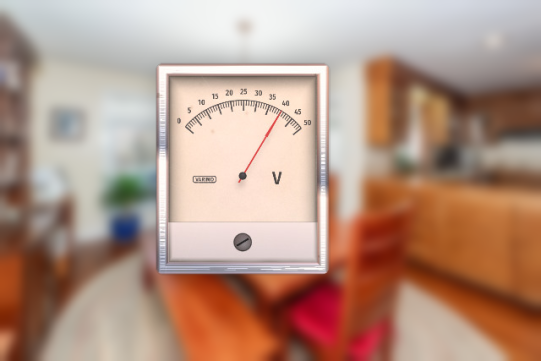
40 V
